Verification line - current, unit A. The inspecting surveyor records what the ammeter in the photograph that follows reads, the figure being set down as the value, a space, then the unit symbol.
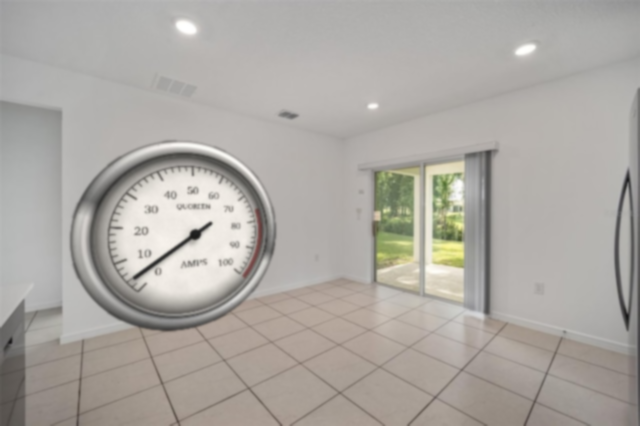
4 A
